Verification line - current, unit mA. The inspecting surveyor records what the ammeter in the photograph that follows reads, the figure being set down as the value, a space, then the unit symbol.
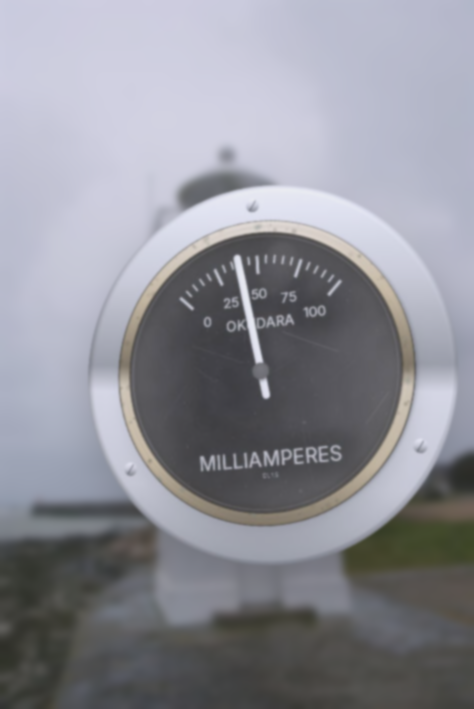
40 mA
